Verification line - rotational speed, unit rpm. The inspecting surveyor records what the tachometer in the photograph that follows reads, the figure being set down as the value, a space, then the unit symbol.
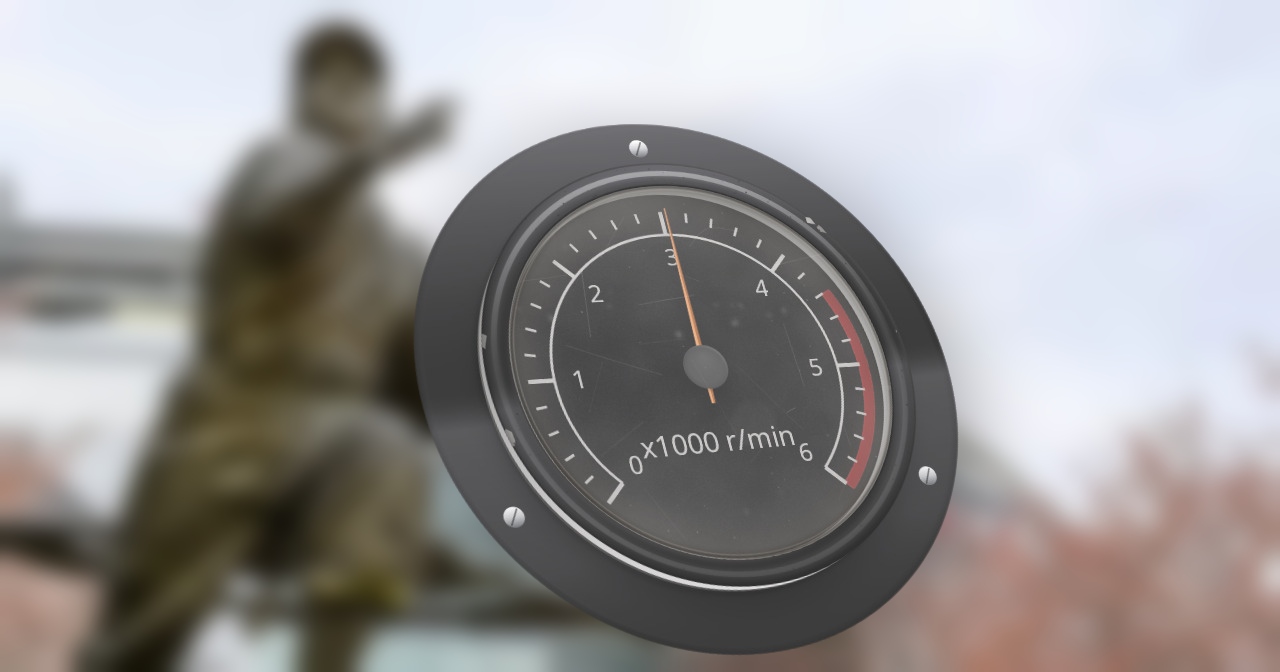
3000 rpm
